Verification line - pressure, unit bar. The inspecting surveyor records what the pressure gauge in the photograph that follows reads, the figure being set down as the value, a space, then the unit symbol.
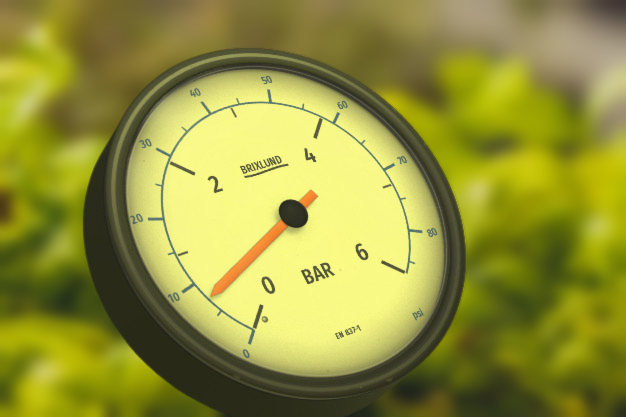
0.5 bar
